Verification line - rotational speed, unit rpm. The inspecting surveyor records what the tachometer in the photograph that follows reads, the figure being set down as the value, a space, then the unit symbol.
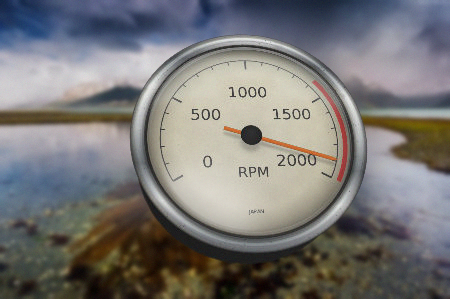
1900 rpm
